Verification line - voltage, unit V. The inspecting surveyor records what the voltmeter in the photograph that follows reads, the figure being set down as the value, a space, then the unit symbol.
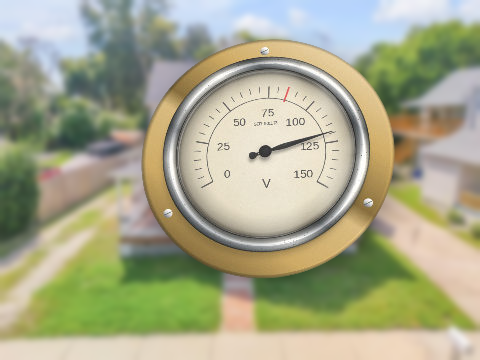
120 V
